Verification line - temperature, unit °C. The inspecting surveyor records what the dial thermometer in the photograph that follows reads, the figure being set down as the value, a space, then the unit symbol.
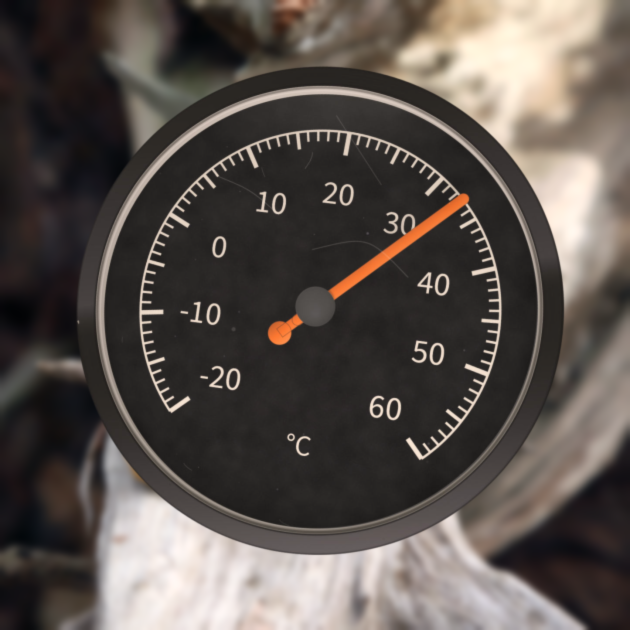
33 °C
